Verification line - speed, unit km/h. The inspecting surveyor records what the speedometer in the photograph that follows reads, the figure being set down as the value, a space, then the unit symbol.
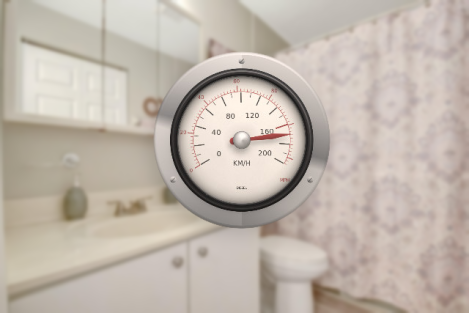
170 km/h
